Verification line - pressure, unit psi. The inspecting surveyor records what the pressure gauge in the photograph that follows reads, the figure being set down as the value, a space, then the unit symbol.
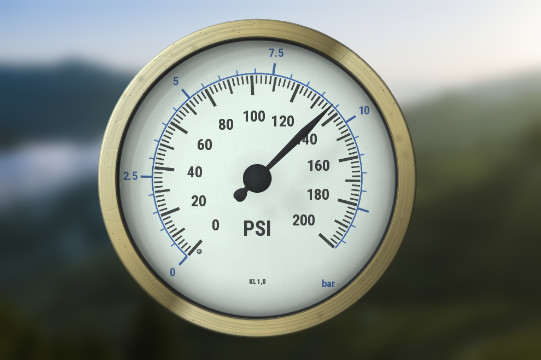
136 psi
